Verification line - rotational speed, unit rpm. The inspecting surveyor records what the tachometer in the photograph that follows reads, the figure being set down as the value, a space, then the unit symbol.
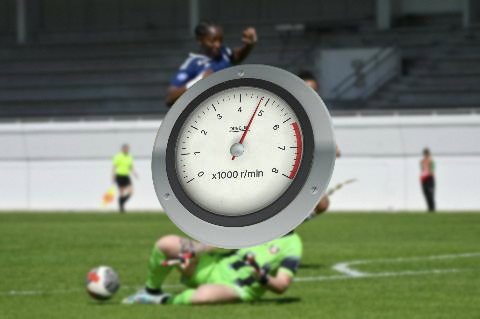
4800 rpm
